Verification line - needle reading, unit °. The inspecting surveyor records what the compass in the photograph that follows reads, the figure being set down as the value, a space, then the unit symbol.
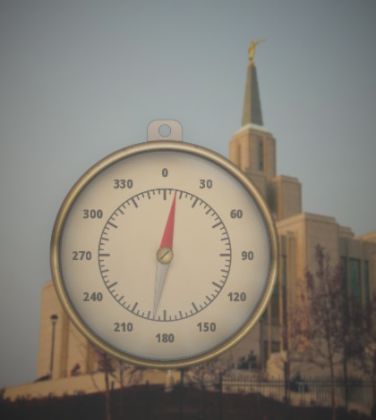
10 °
